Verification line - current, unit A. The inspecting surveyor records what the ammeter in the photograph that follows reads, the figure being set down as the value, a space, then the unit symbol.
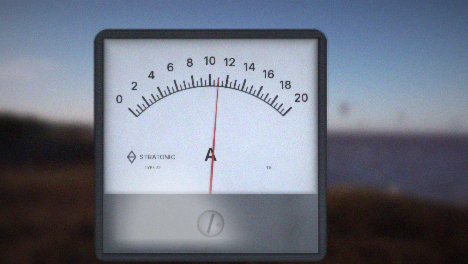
11 A
